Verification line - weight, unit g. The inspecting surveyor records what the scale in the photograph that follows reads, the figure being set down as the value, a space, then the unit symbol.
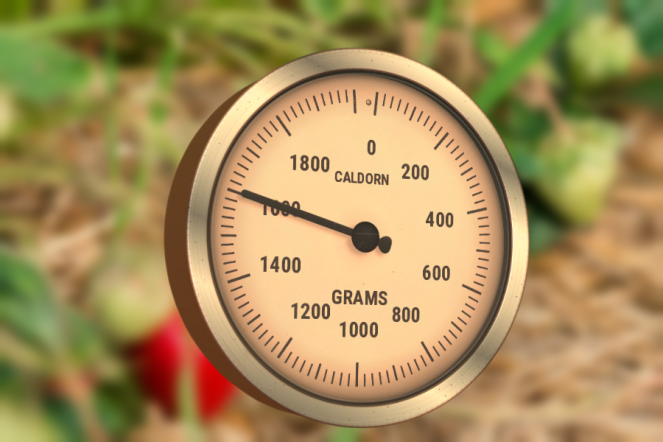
1600 g
